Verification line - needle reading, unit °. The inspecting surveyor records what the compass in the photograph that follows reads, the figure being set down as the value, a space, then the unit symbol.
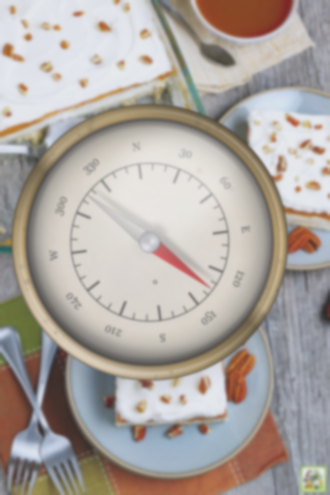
135 °
